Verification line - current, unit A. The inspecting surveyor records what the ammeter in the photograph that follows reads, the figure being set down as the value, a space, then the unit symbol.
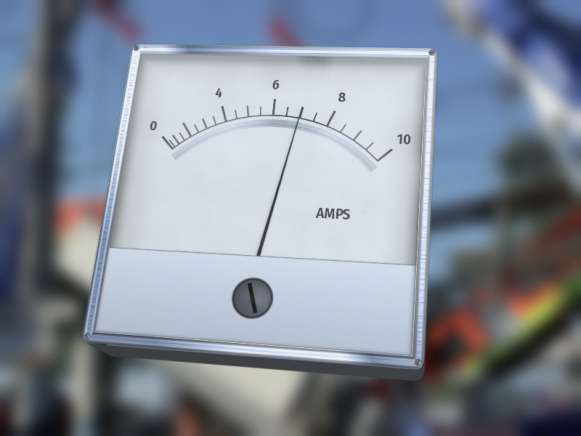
7 A
